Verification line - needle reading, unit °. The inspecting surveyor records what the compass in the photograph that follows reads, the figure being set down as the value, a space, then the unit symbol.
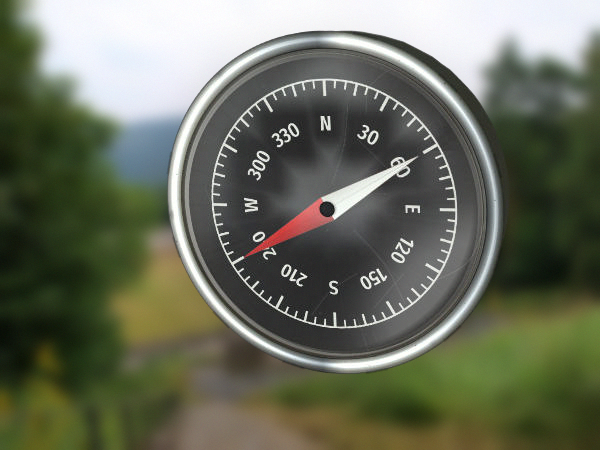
240 °
